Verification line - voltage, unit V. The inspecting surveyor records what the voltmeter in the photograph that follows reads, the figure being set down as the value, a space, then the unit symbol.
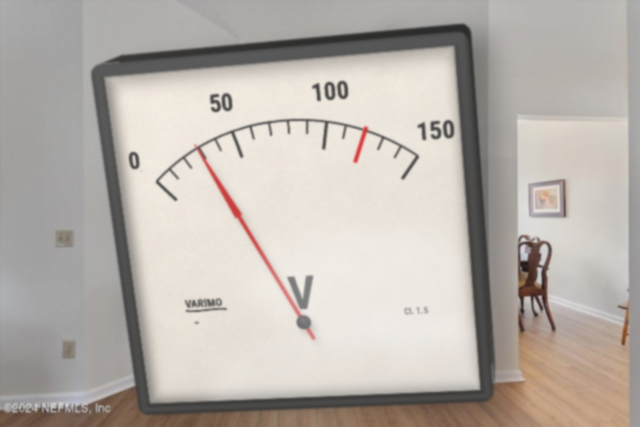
30 V
